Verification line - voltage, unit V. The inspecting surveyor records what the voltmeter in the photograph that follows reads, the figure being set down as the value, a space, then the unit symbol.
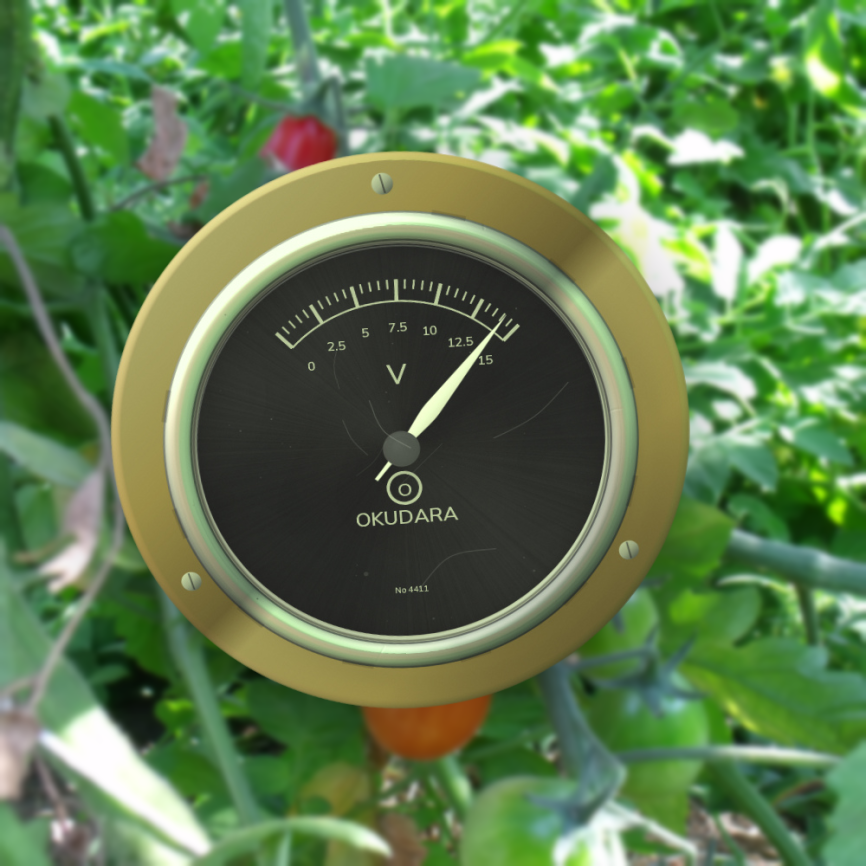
14 V
